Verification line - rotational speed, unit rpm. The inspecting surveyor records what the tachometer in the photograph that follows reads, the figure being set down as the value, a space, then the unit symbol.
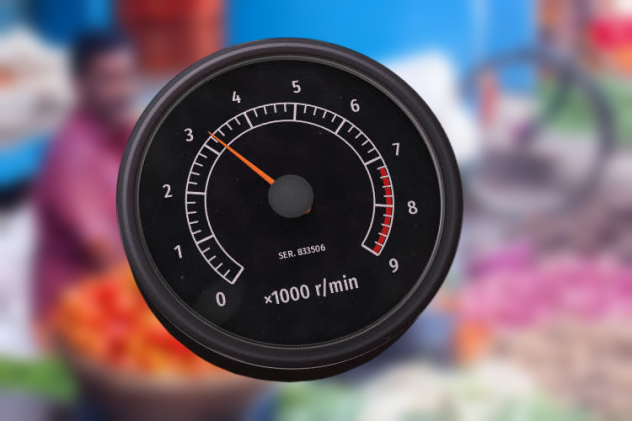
3200 rpm
